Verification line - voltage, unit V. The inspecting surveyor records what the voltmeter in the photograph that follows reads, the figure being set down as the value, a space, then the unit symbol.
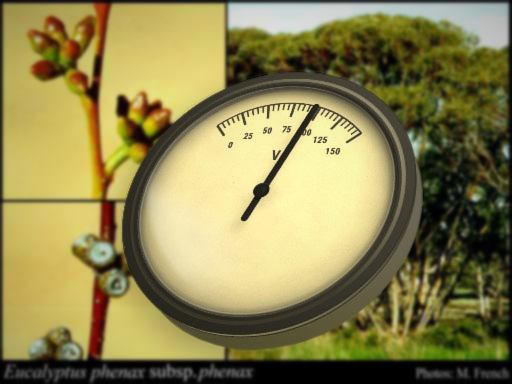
100 V
